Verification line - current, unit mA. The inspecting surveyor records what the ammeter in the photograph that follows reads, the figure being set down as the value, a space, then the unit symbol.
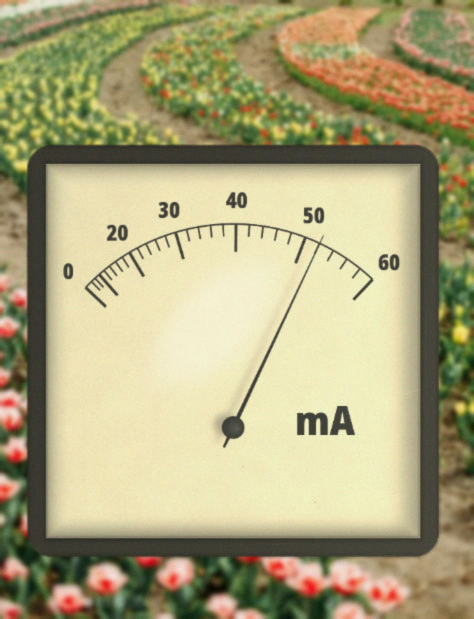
52 mA
